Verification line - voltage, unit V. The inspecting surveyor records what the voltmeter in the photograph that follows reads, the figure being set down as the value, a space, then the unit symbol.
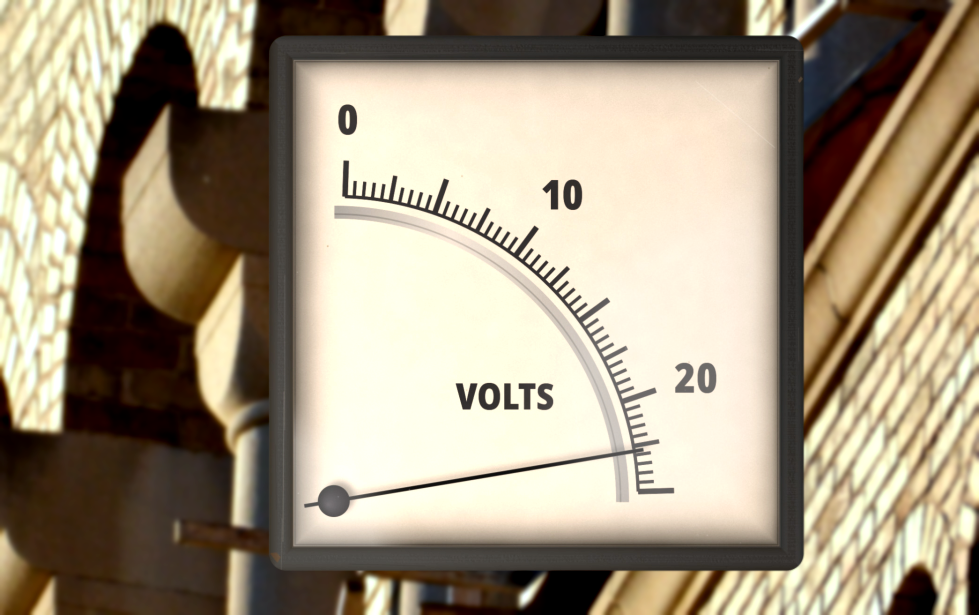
22.75 V
